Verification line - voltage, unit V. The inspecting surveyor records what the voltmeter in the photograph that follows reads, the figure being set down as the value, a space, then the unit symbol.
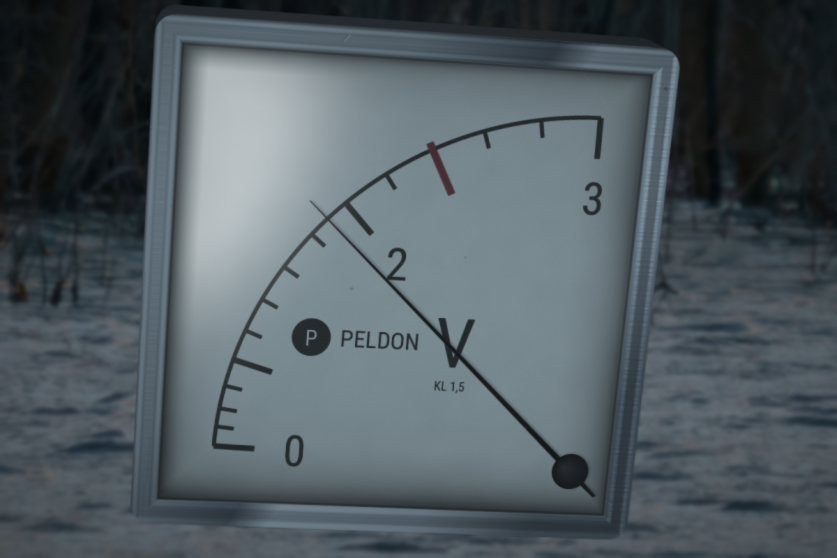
1.9 V
